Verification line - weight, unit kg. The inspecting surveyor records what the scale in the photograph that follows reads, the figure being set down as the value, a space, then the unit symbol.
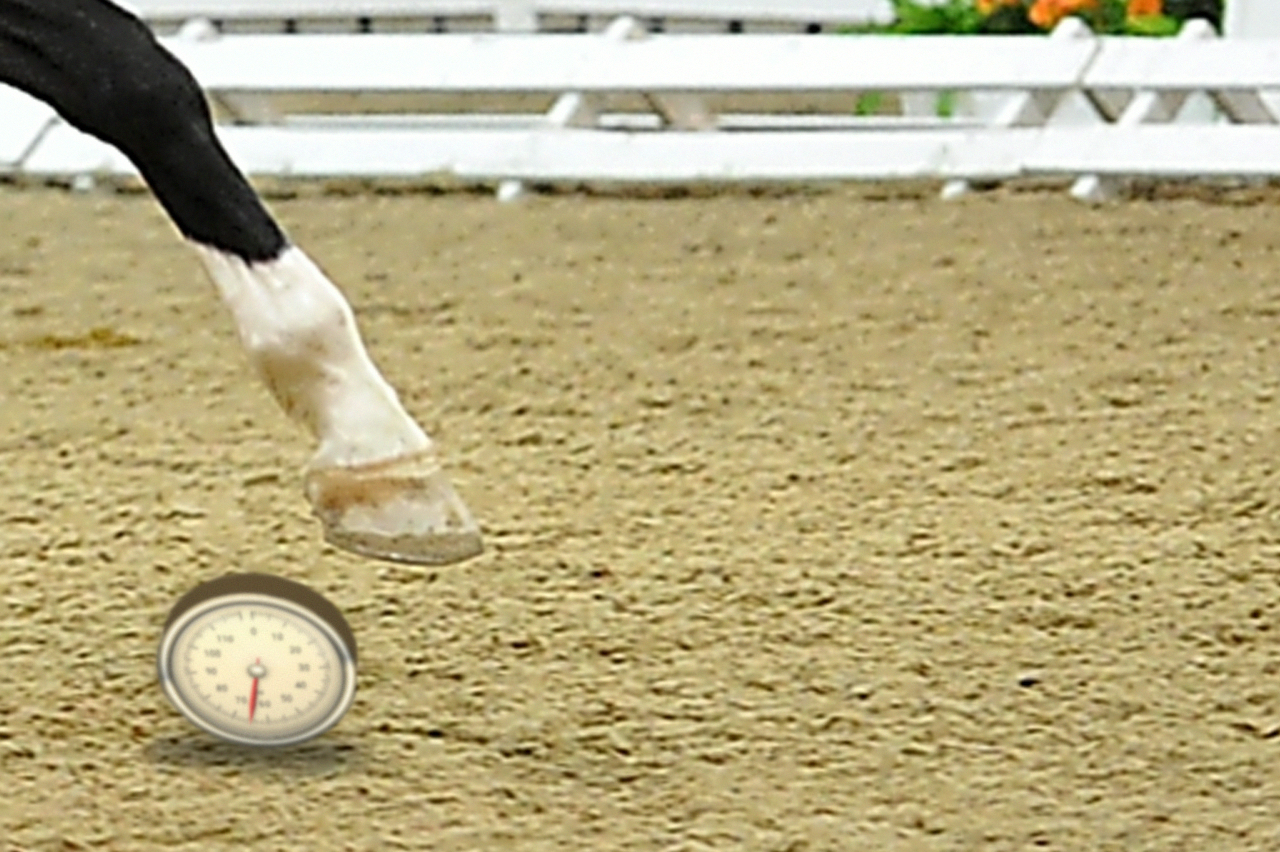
65 kg
